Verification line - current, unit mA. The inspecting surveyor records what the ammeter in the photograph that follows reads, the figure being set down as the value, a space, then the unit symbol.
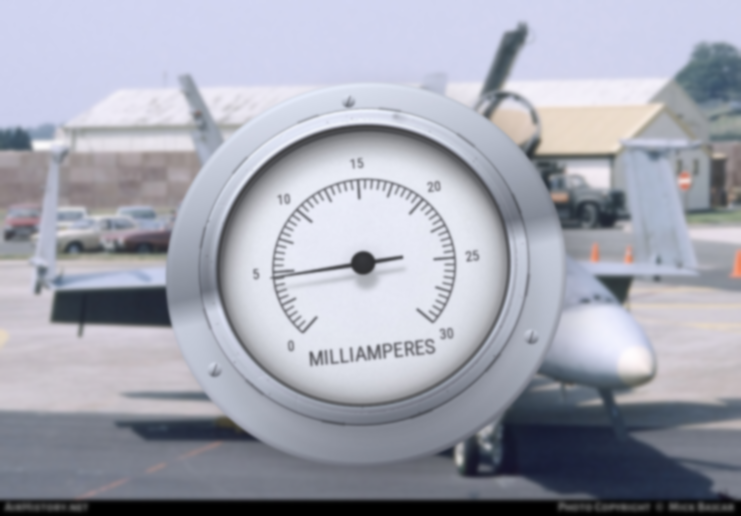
4.5 mA
